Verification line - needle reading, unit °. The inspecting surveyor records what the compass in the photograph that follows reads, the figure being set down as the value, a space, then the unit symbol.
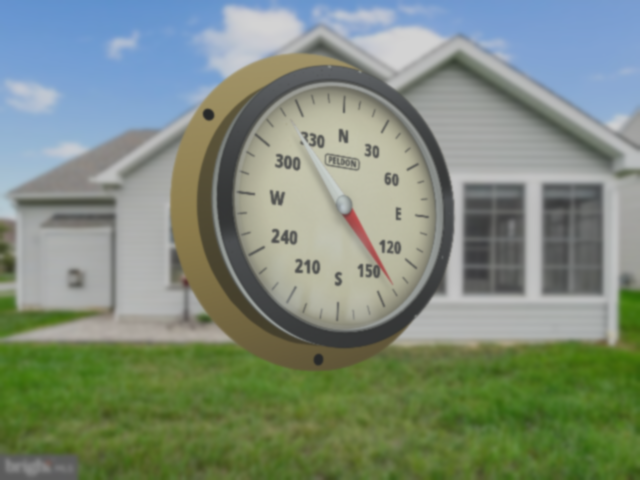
140 °
